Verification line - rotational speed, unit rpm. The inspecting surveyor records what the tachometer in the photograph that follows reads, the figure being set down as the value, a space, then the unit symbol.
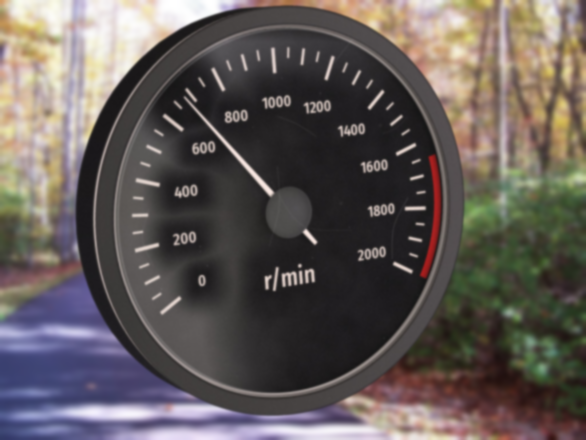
675 rpm
